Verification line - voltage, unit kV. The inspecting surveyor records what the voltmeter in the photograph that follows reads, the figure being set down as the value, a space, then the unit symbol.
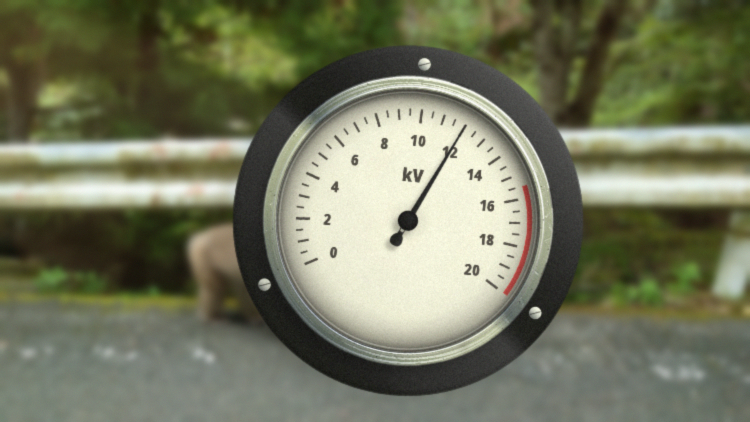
12 kV
